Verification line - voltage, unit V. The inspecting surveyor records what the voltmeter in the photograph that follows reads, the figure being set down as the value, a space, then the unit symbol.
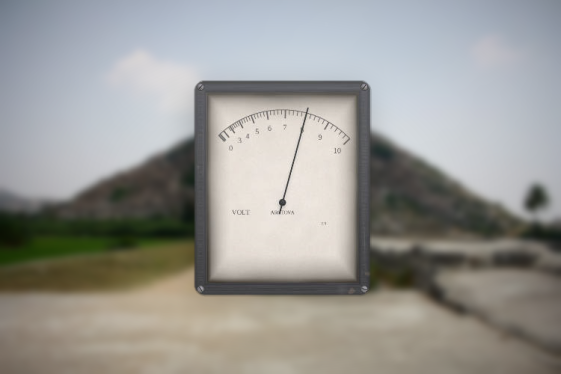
8 V
